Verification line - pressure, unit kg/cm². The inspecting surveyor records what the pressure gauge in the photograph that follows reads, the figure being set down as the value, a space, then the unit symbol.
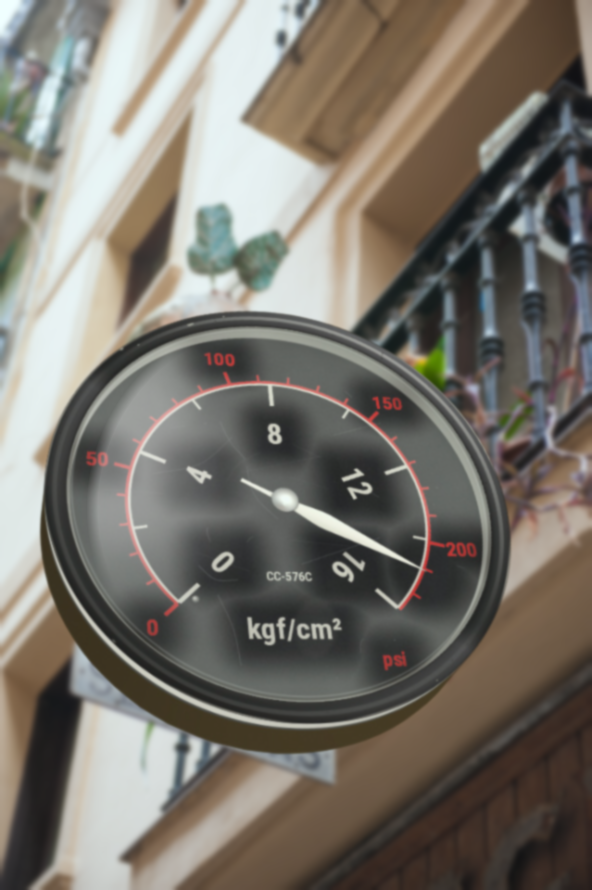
15 kg/cm²
